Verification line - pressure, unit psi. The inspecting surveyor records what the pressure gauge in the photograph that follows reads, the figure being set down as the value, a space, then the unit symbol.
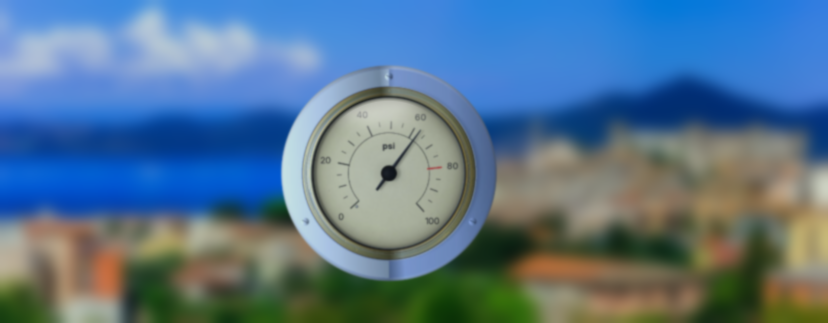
62.5 psi
